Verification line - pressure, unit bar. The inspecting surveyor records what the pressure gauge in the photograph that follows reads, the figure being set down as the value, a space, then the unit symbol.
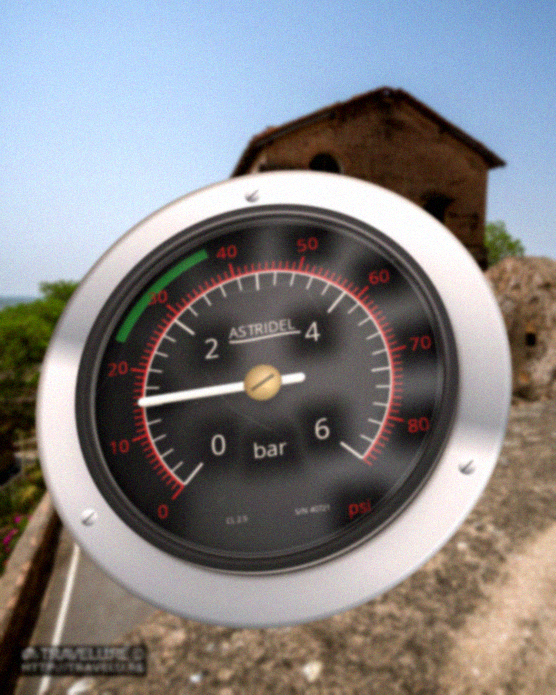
1 bar
